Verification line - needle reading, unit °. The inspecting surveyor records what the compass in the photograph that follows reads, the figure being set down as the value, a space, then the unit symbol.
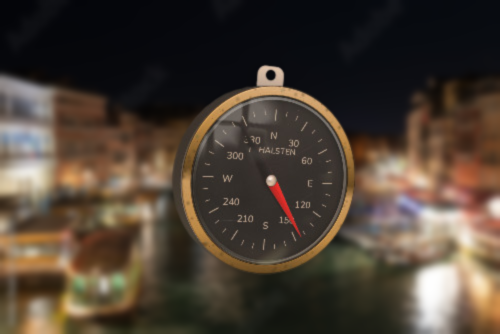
145 °
